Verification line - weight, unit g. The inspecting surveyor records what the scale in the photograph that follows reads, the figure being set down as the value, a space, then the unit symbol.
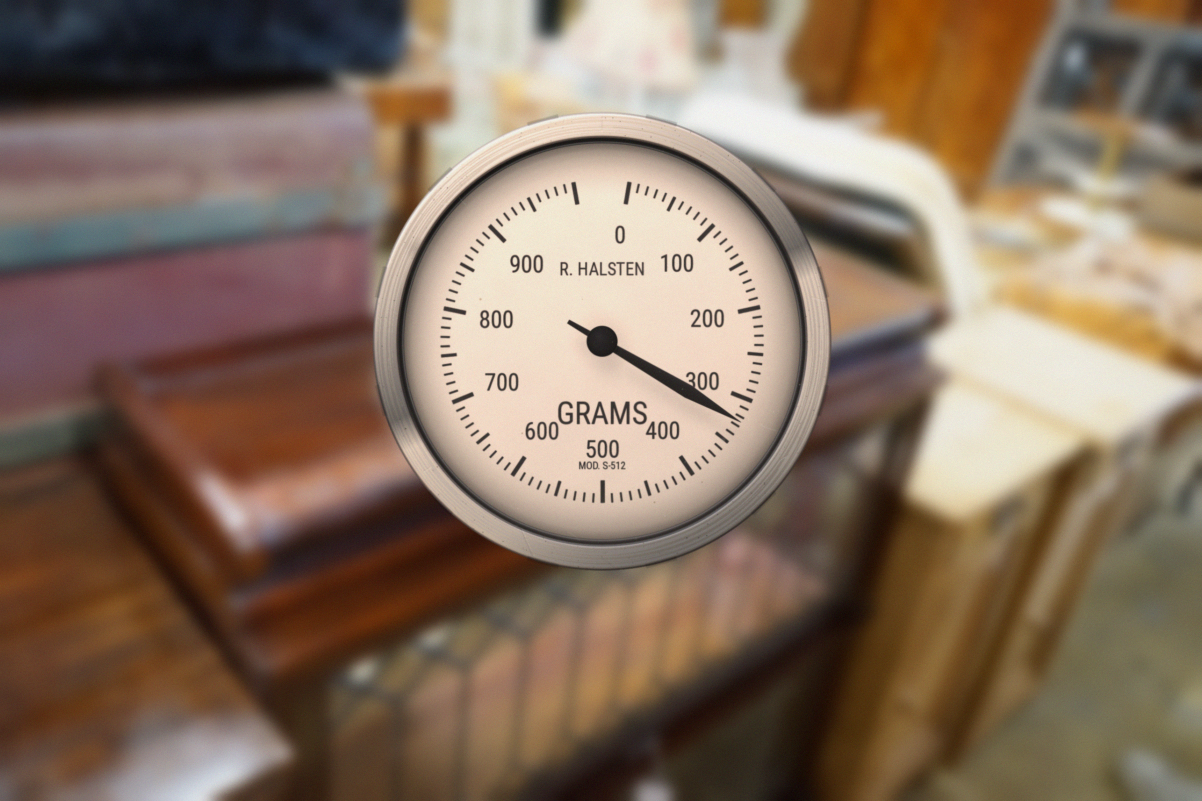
325 g
